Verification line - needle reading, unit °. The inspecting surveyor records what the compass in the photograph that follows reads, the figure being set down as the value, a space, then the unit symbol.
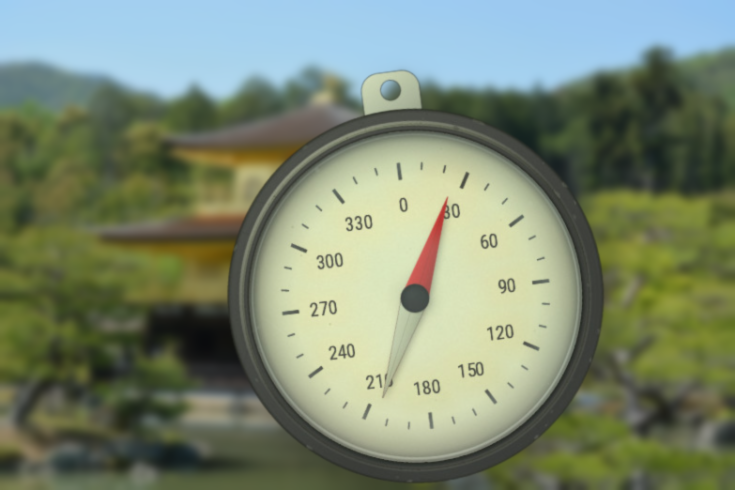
25 °
